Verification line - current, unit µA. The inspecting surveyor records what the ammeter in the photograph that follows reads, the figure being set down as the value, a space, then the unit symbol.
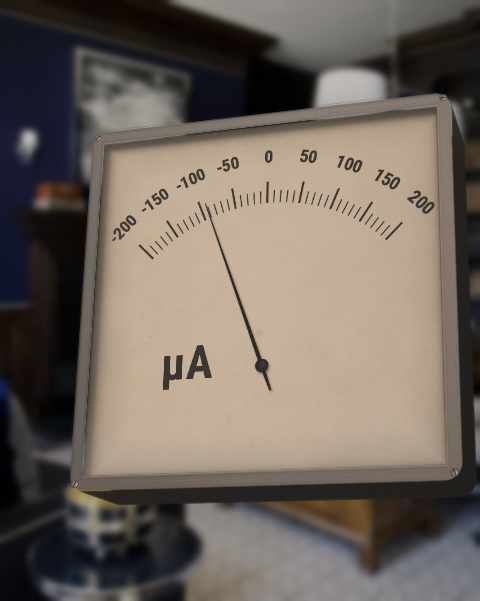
-90 µA
